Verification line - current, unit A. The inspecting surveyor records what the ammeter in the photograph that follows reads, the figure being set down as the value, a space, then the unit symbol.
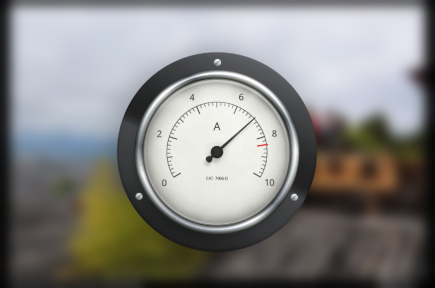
7 A
